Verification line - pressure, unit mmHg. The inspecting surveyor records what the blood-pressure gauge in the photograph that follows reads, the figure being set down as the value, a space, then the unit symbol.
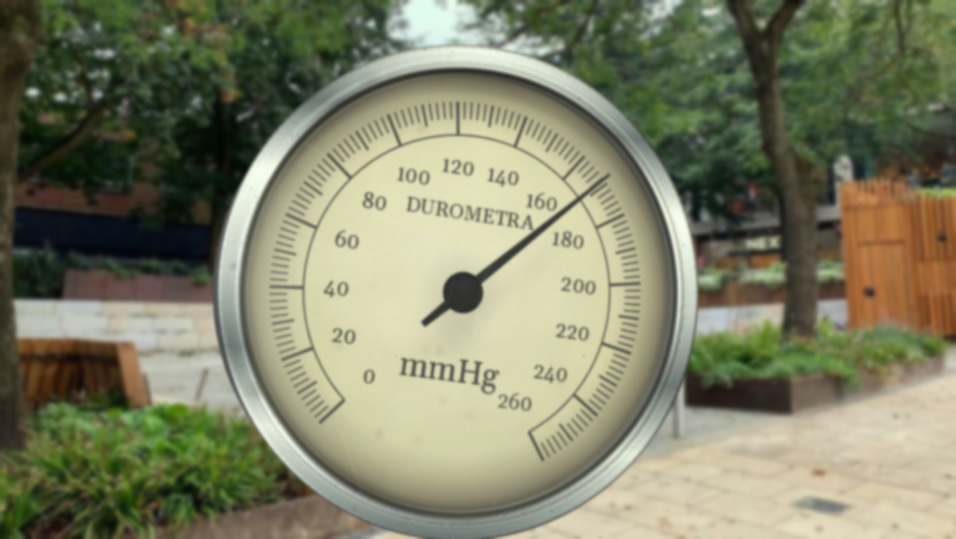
168 mmHg
